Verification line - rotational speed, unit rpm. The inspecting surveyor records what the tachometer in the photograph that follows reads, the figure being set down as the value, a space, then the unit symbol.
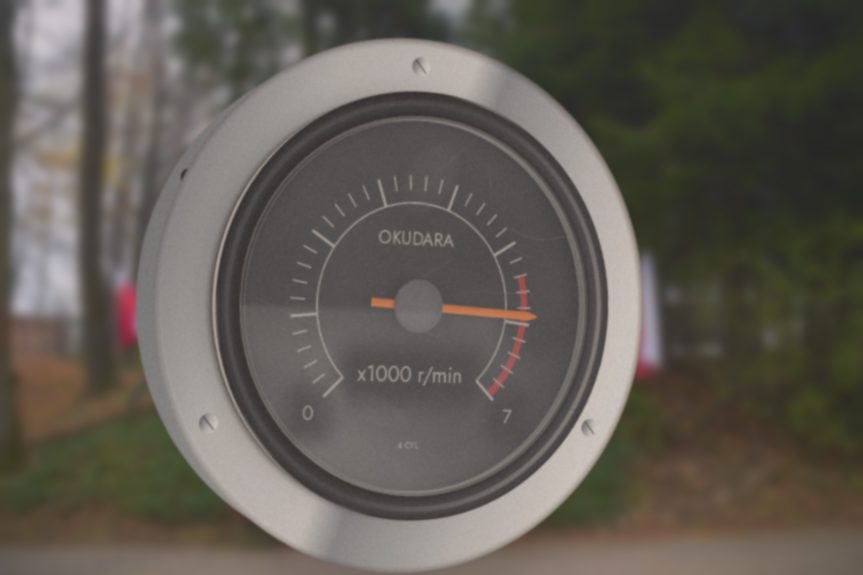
5900 rpm
